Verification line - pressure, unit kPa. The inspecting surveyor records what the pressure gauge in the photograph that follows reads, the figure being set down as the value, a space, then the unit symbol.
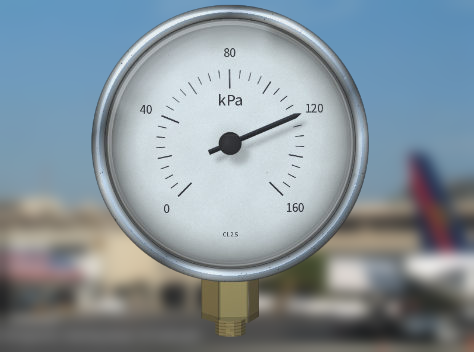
120 kPa
